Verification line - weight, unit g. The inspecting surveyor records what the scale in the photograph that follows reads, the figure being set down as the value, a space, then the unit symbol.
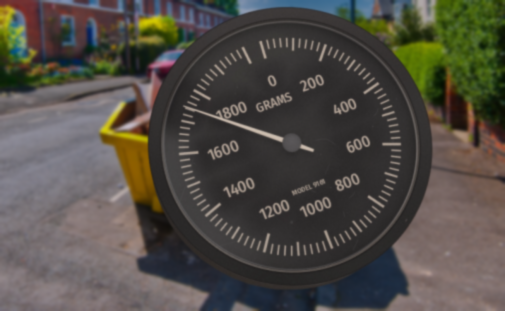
1740 g
